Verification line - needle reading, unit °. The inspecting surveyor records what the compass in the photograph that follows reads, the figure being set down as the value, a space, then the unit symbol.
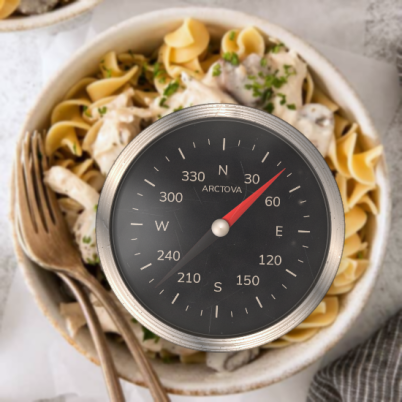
45 °
